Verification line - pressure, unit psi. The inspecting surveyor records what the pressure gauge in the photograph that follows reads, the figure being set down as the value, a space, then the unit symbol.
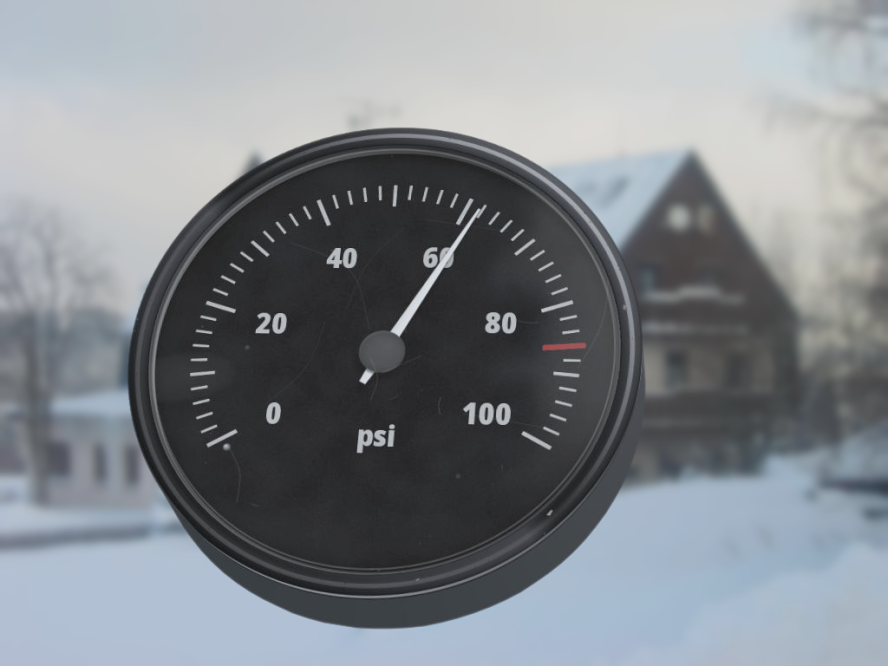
62 psi
